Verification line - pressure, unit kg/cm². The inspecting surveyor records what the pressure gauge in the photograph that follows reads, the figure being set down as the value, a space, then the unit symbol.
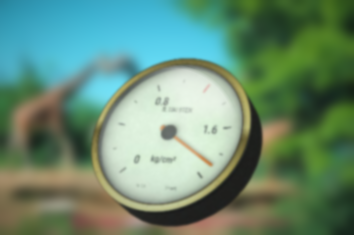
1.9 kg/cm²
